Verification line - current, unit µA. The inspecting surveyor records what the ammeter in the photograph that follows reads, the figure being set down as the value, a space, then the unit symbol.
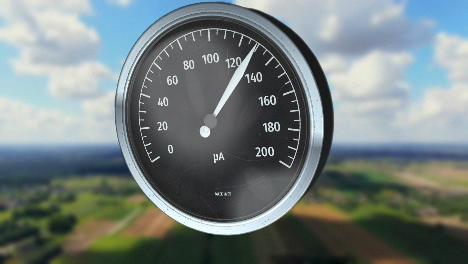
130 µA
